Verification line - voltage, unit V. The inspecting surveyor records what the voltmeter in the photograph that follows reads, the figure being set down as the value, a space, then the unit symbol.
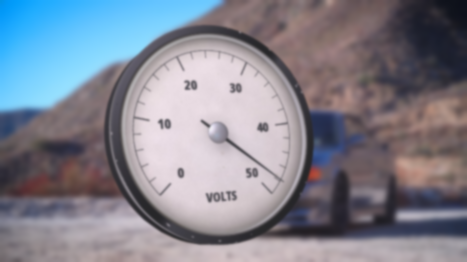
48 V
